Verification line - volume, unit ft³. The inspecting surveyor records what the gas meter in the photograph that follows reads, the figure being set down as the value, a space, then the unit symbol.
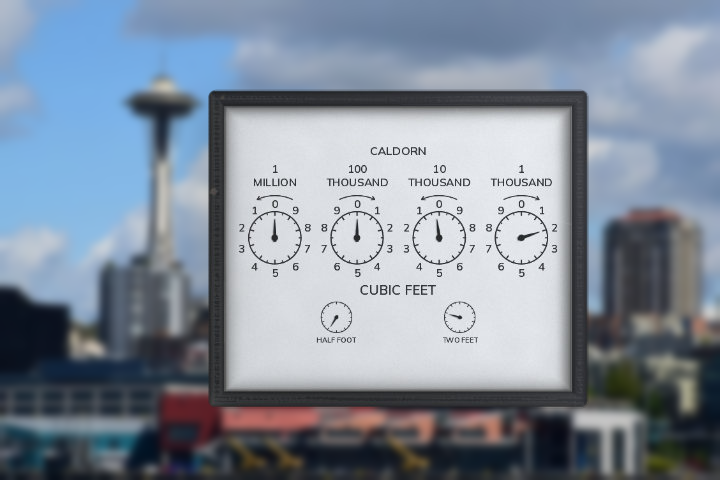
200 ft³
